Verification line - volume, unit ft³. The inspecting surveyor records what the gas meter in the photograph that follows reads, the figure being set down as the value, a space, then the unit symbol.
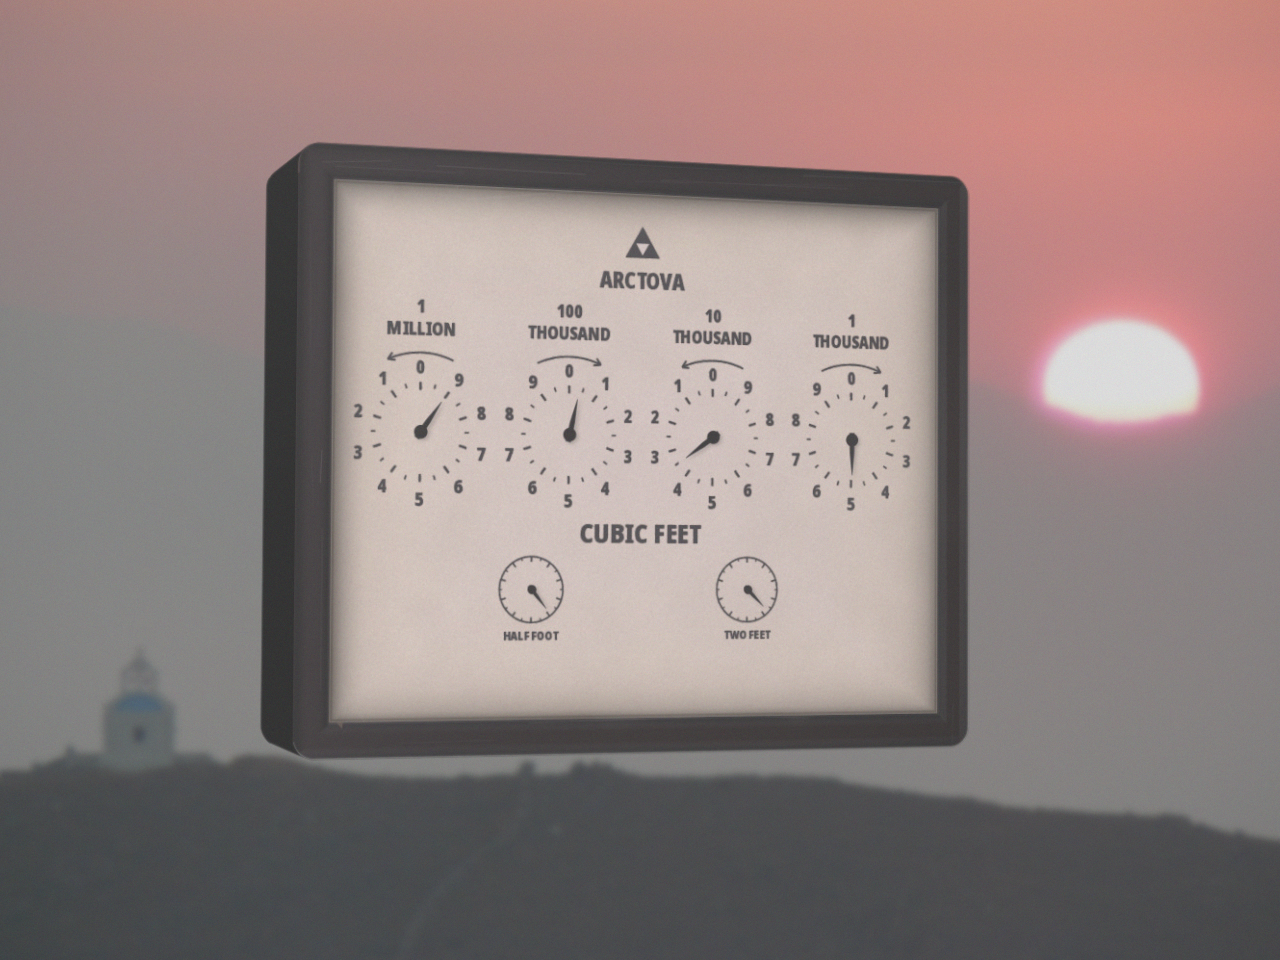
903500 ft³
